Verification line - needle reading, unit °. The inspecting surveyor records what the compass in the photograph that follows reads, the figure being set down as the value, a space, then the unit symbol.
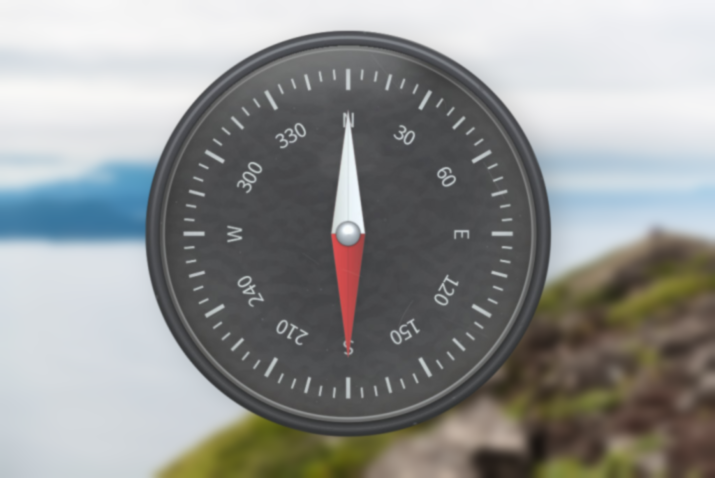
180 °
